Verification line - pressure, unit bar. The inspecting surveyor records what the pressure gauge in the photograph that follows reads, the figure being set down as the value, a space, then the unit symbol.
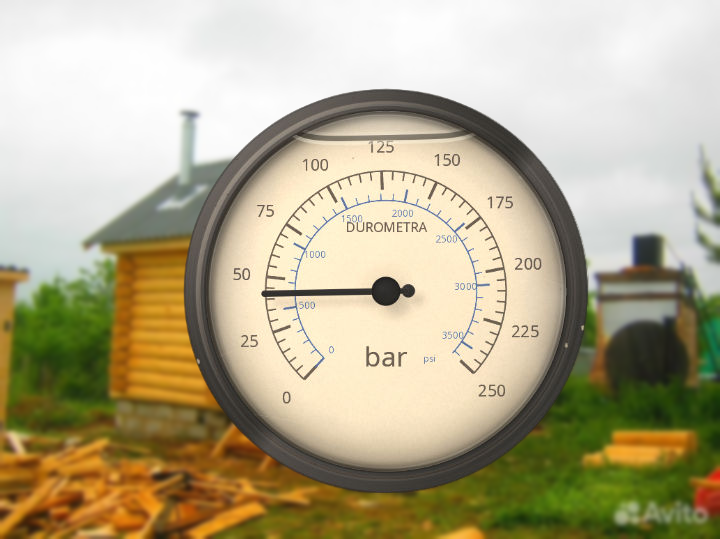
42.5 bar
